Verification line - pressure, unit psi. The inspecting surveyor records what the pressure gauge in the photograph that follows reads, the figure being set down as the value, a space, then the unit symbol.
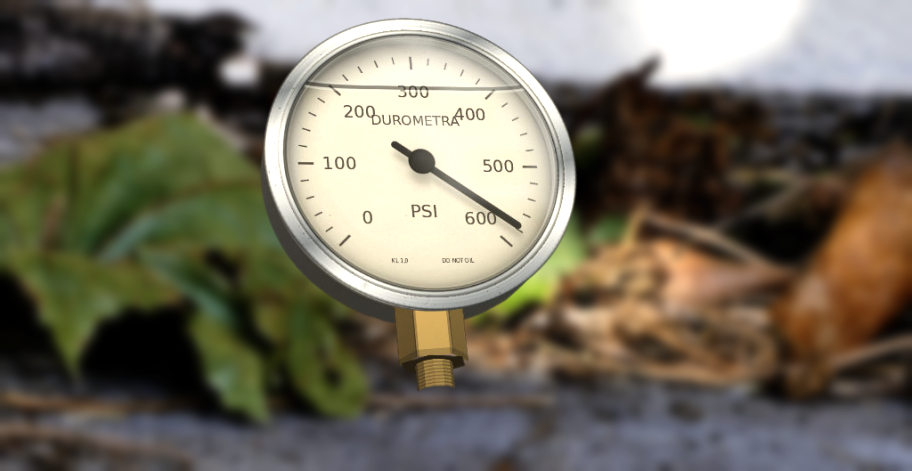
580 psi
